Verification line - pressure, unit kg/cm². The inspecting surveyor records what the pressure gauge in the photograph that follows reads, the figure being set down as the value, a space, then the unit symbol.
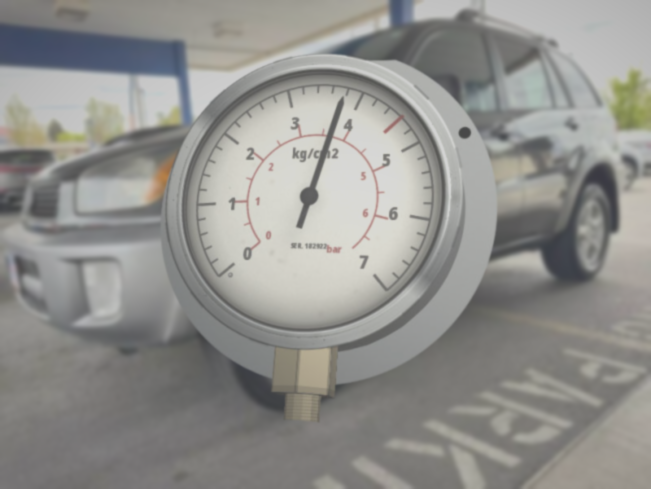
3.8 kg/cm²
